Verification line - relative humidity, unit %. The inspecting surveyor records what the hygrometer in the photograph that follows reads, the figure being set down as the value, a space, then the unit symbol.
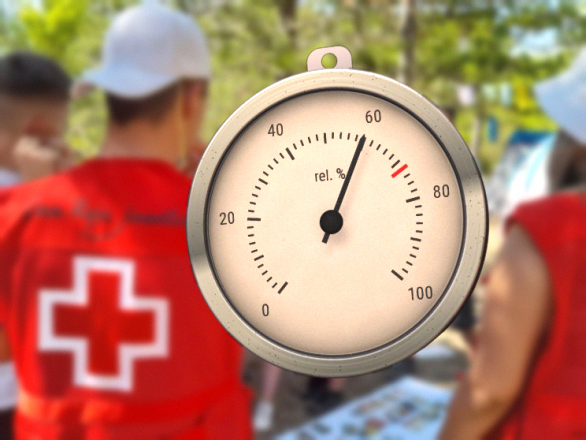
60 %
